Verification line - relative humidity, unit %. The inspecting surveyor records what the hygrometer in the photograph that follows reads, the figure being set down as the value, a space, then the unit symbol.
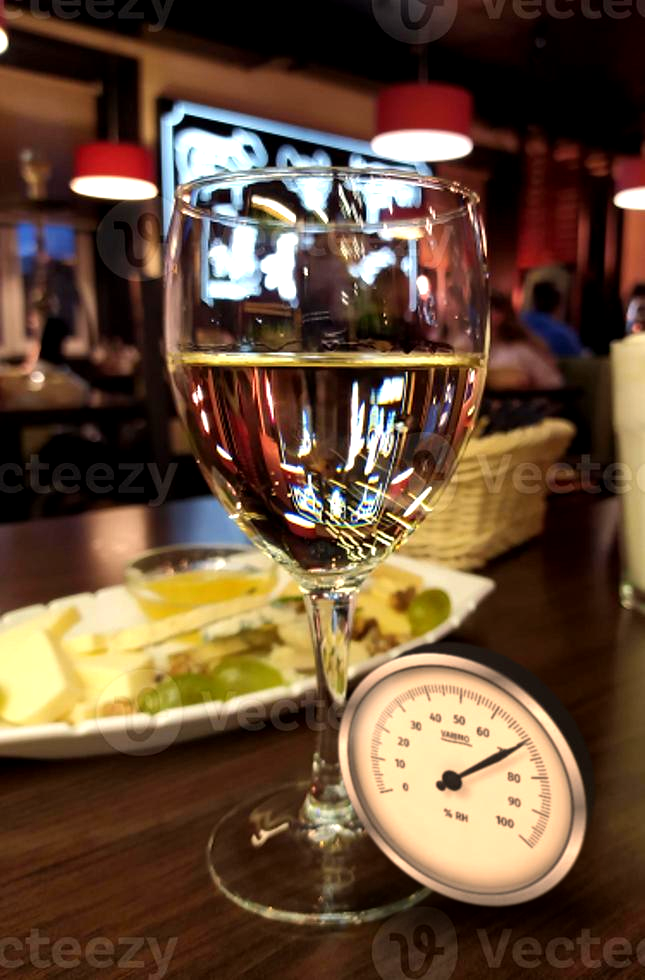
70 %
